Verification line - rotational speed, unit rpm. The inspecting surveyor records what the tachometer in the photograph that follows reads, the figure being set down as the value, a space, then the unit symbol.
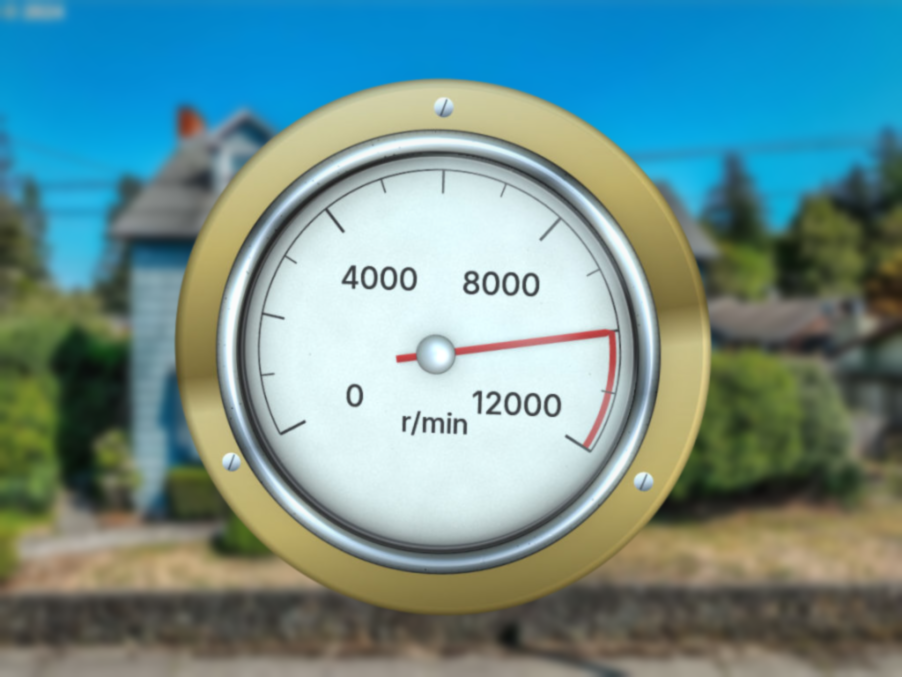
10000 rpm
